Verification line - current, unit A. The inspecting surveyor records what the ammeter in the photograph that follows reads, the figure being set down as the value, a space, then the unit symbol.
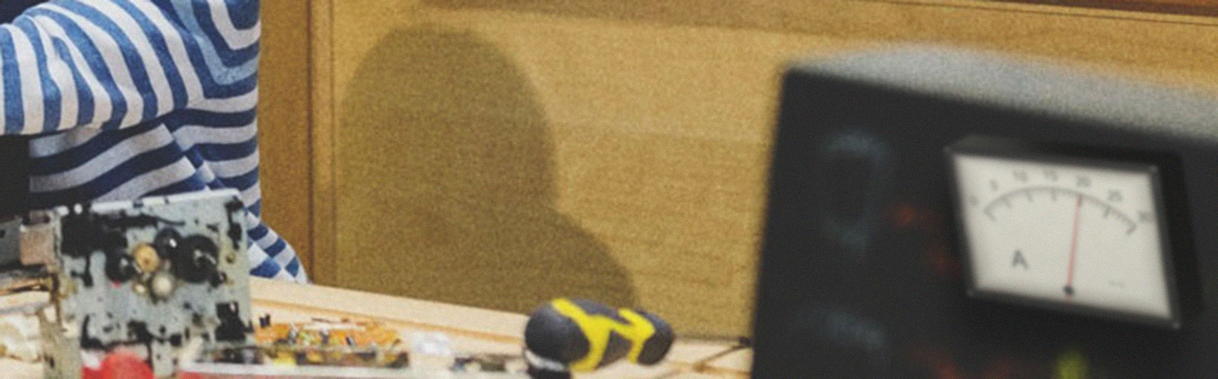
20 A
